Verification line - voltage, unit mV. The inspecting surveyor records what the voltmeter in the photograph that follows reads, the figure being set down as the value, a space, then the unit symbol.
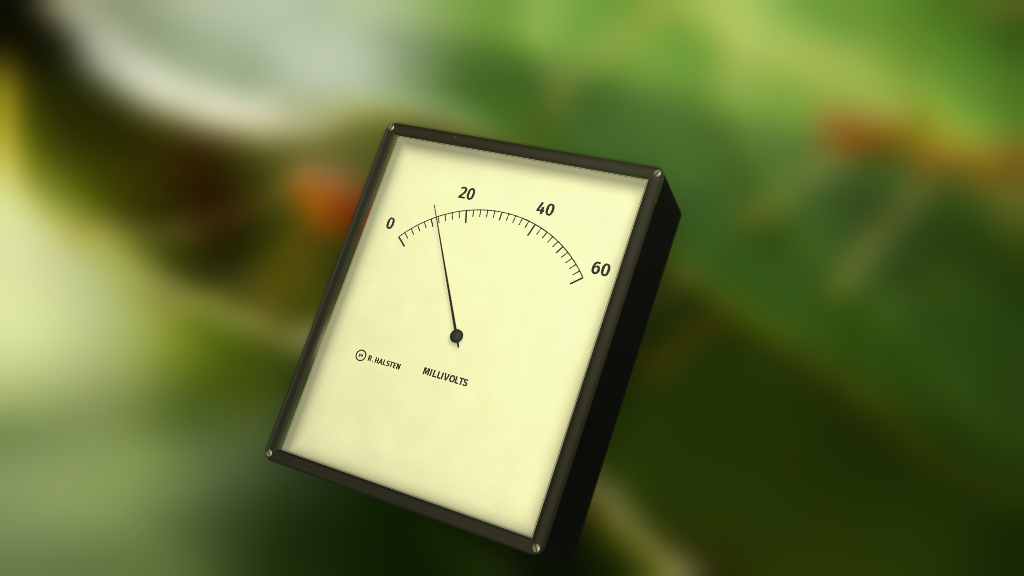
12 mV
